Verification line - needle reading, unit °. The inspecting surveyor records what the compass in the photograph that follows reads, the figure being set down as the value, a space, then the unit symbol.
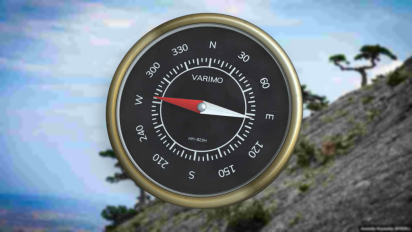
275 °
